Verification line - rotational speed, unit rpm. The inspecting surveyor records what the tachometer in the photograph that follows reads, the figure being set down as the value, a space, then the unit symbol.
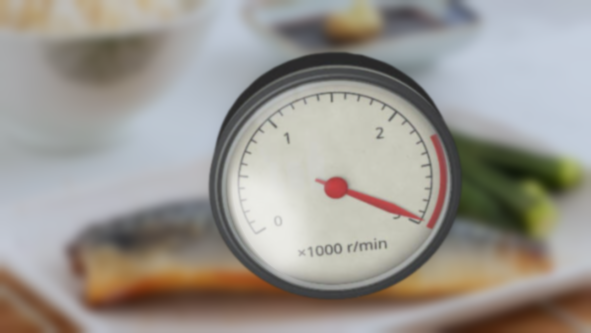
2950 rpm
